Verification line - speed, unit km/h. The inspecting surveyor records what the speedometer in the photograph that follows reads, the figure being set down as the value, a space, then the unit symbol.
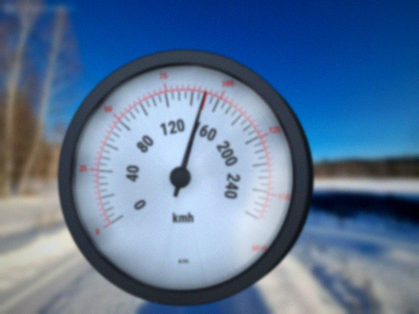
150 km/h
